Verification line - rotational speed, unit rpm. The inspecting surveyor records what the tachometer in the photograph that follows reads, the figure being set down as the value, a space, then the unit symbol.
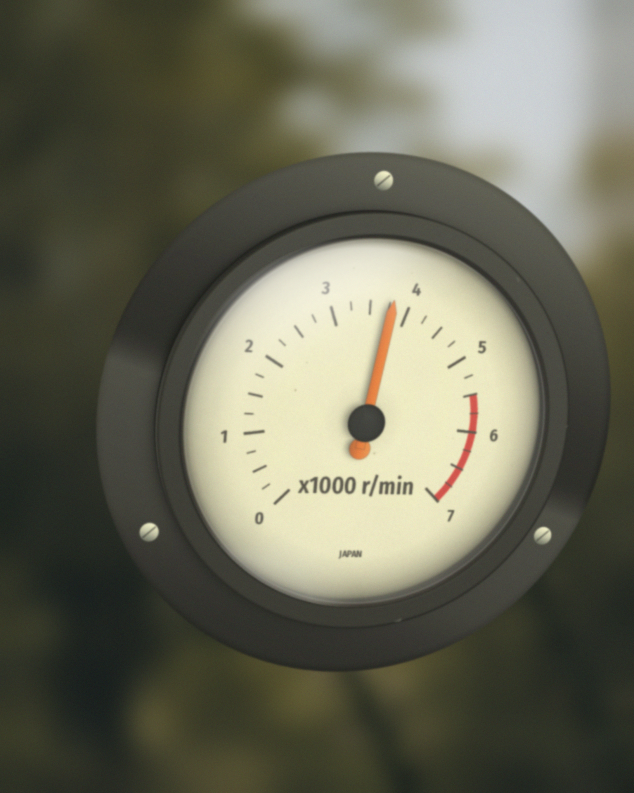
3750 rpm
